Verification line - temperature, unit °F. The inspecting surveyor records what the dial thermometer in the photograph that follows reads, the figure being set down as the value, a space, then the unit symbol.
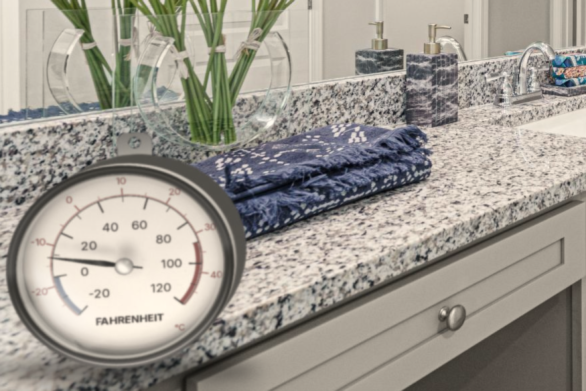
10 °F
